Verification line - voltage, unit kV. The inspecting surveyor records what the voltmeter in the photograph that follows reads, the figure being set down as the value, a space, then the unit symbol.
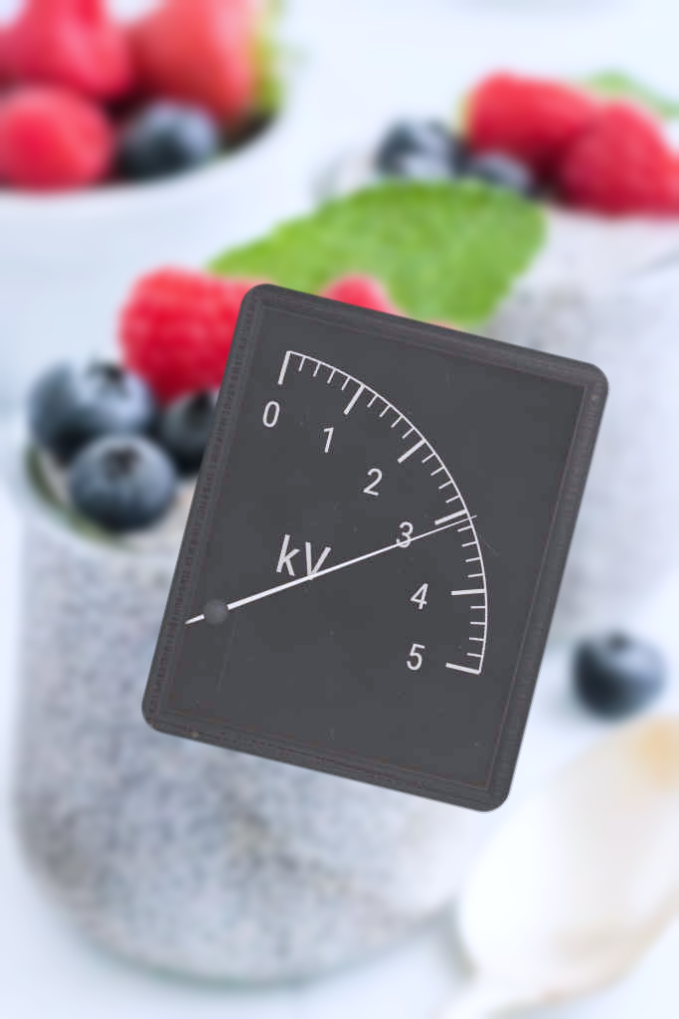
3.1 kV
